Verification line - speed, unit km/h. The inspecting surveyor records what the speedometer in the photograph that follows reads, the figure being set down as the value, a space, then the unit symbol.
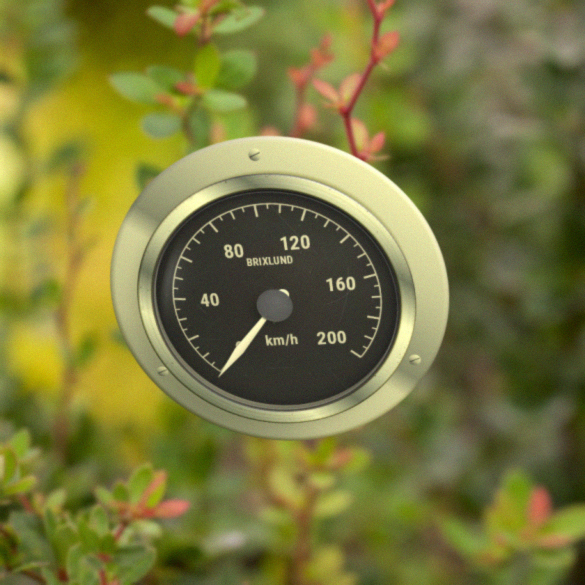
0 km/h
